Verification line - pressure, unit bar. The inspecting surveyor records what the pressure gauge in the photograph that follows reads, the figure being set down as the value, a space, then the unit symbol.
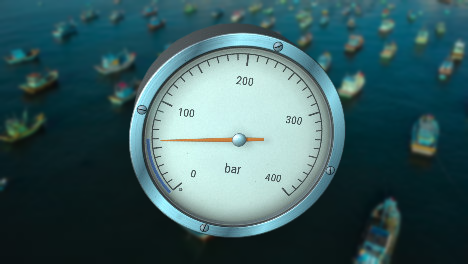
60 bar
